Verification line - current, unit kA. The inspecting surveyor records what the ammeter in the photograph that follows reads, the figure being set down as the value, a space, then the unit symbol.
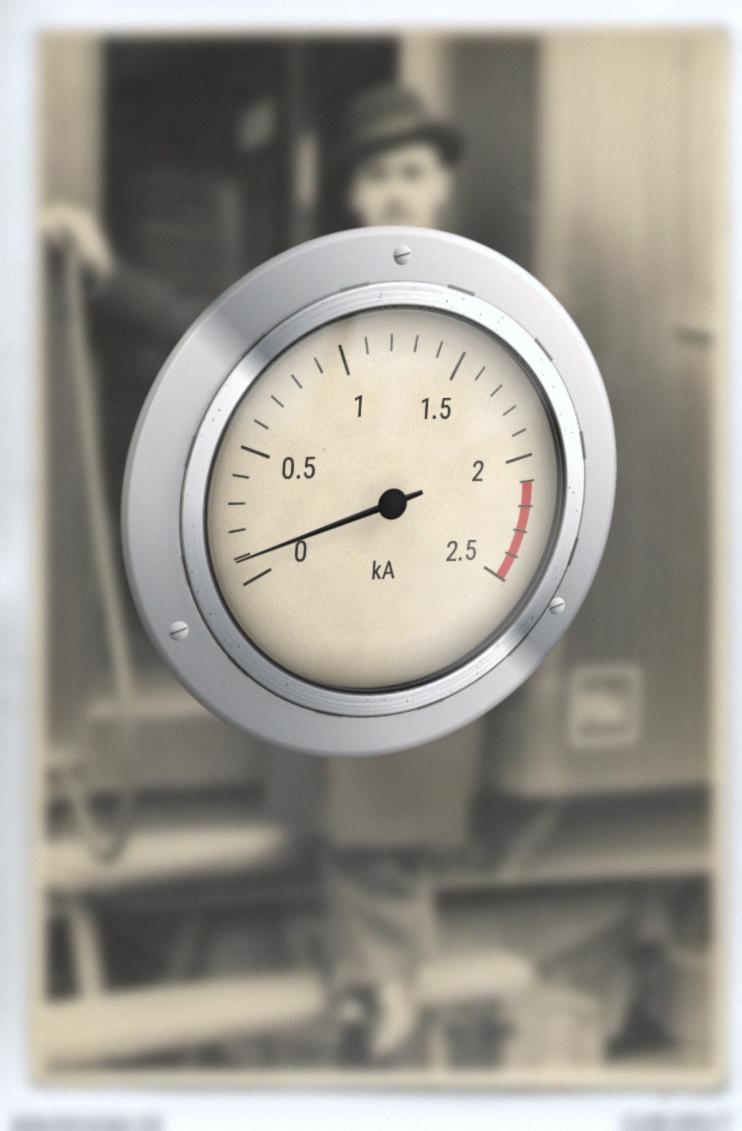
0.1 kA
